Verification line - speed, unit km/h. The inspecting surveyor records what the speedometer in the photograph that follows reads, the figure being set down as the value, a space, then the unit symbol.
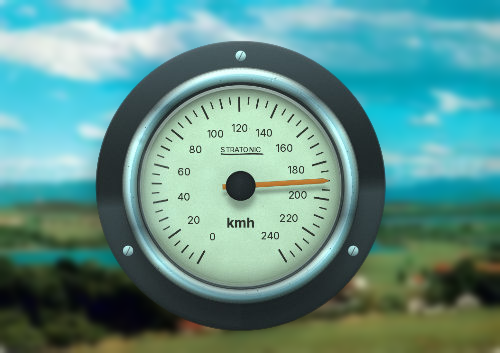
190 km/h
